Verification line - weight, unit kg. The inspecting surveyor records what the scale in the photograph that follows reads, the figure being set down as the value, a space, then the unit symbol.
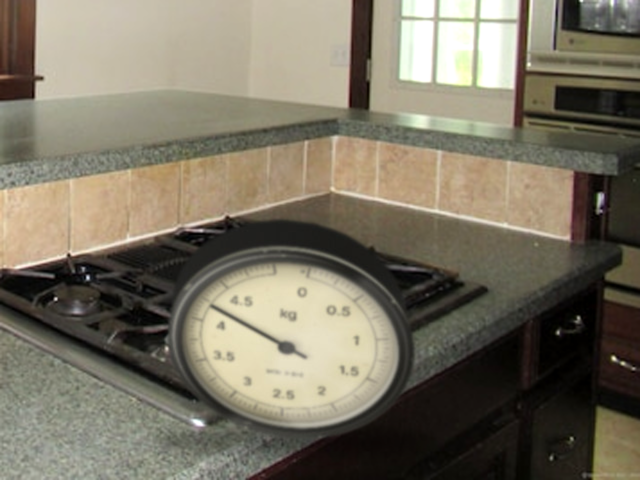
4.25 kg
